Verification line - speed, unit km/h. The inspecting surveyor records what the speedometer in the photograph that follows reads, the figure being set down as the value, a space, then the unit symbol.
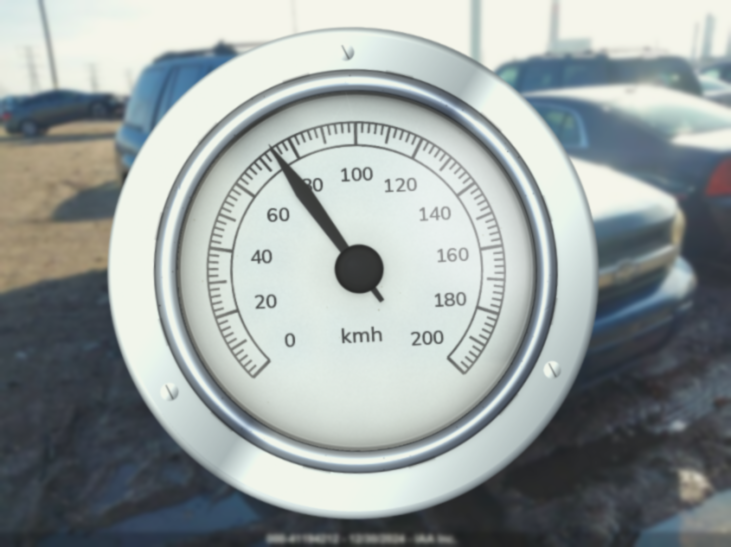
74 km/h
